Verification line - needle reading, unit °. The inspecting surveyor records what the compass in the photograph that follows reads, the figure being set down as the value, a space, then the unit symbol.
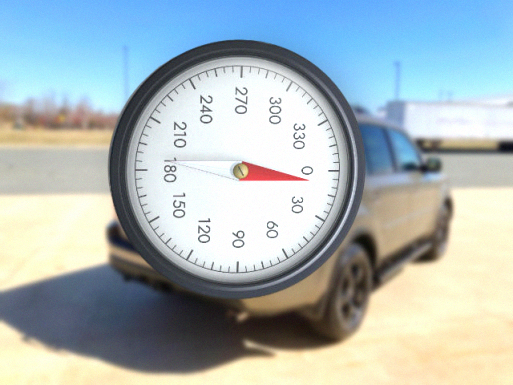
7.5 °
